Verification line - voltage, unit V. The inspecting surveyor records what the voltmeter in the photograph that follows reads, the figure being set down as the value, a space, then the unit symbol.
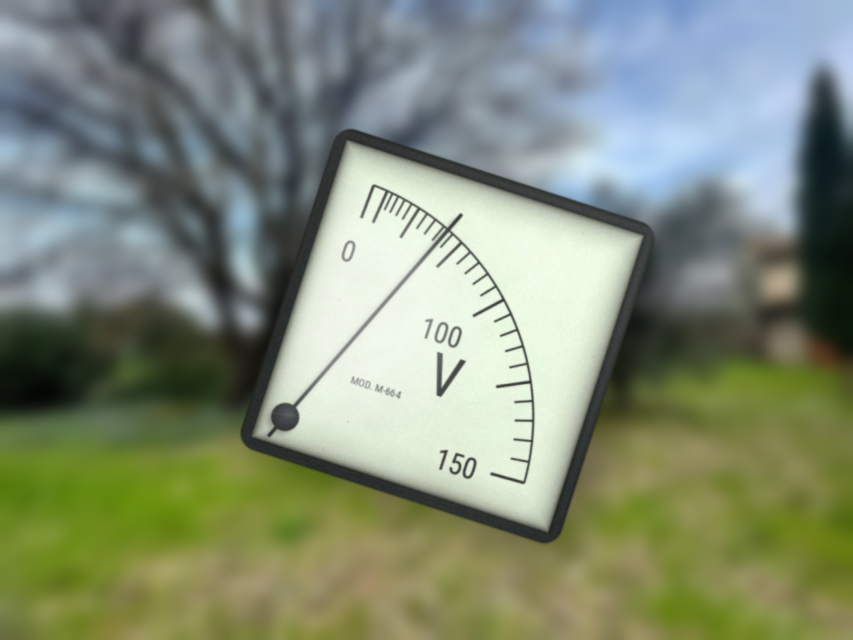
67.5 V
